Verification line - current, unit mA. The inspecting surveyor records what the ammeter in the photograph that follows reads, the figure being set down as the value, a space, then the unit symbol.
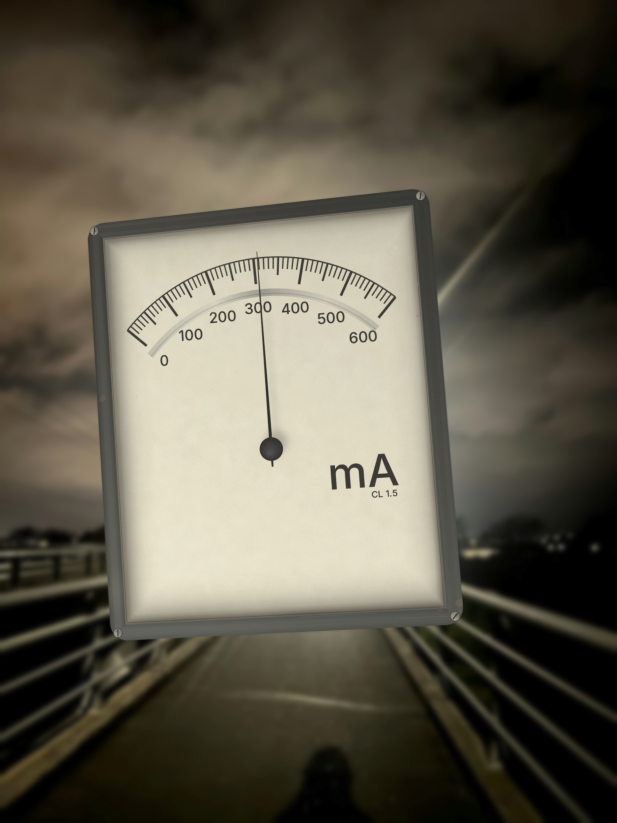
310 mA
